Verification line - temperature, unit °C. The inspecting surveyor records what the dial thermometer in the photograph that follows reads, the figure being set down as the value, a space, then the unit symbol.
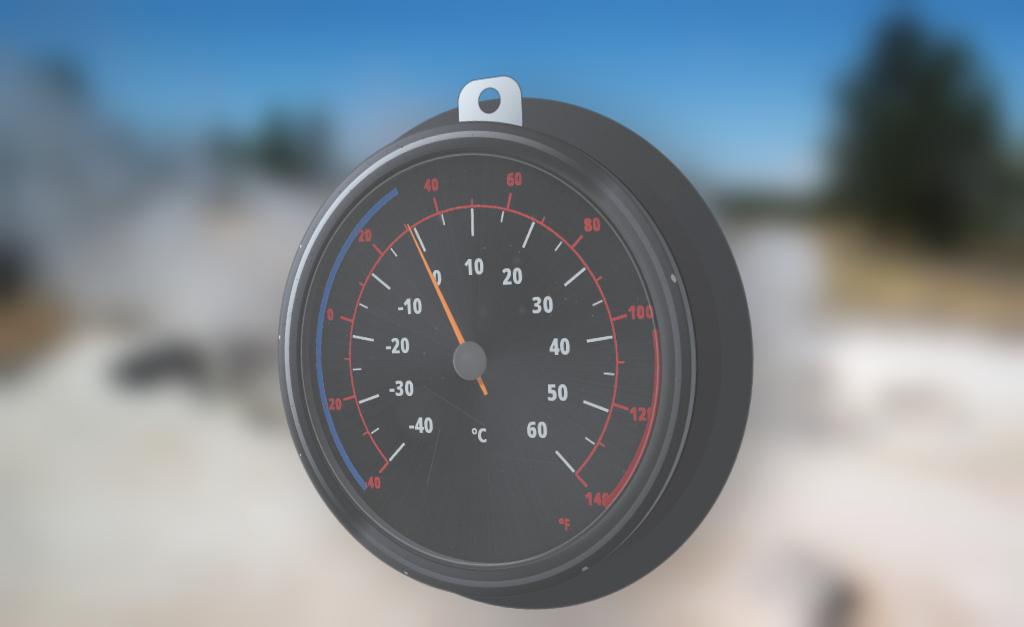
0 °C
